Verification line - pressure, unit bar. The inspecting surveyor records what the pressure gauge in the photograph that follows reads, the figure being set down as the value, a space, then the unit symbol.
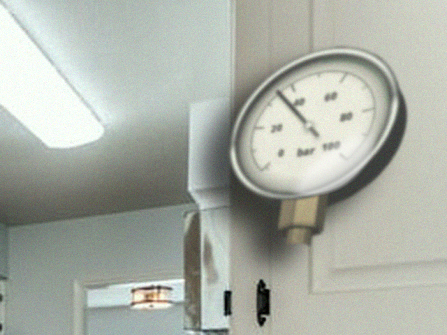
35 bar
